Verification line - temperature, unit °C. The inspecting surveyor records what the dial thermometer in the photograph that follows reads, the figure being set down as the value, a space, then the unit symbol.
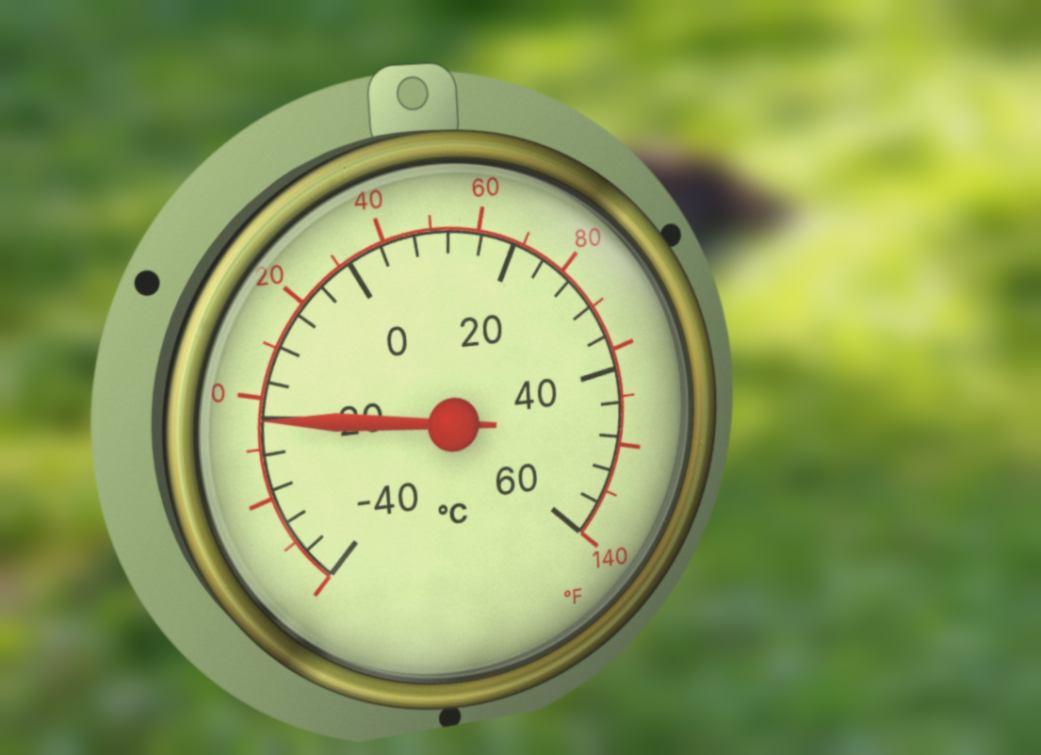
-20 °C
